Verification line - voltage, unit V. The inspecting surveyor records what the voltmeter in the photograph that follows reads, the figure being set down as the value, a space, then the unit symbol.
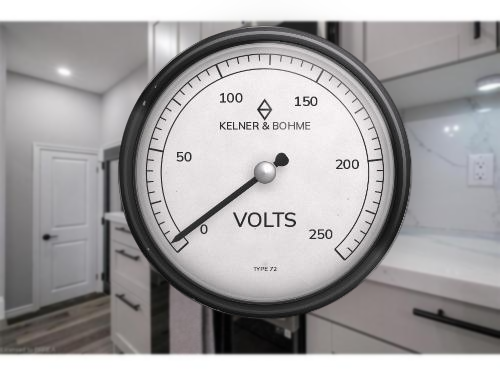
5 V
